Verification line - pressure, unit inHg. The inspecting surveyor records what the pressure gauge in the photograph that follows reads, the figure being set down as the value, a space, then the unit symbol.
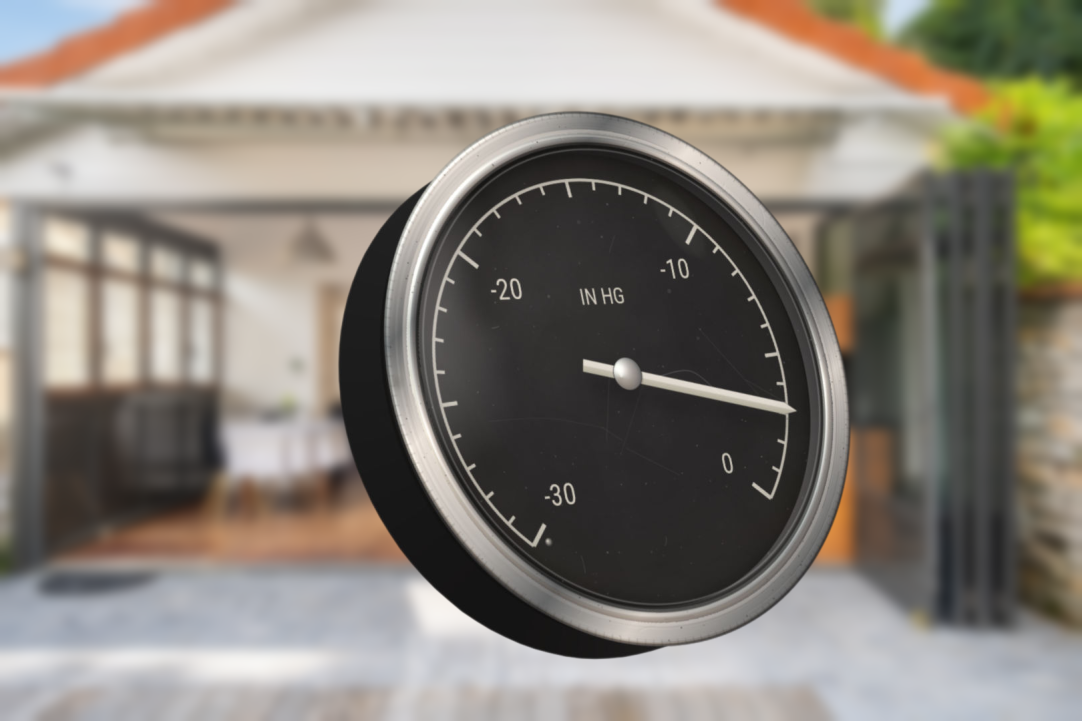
-3 inHg
